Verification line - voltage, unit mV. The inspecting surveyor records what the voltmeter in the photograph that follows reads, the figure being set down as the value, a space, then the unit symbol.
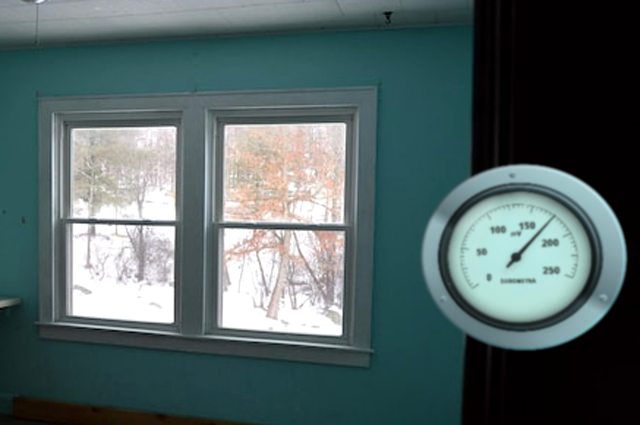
175 mV
